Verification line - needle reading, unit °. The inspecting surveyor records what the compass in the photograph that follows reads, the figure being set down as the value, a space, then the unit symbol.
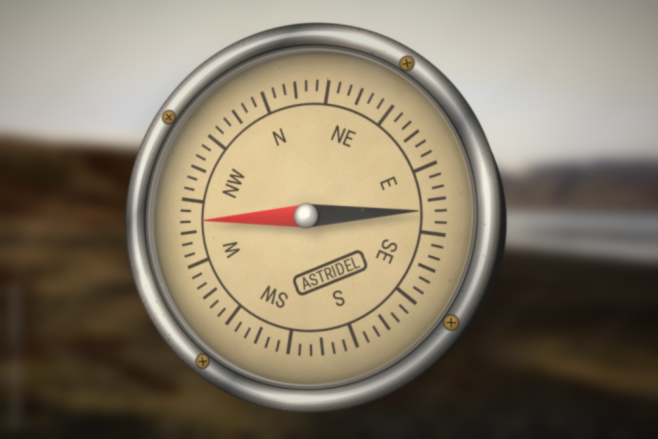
290 °
